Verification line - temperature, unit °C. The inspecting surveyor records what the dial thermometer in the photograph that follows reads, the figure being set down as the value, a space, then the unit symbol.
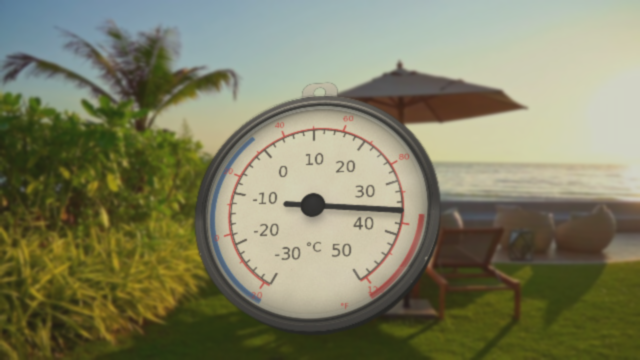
36 °C
